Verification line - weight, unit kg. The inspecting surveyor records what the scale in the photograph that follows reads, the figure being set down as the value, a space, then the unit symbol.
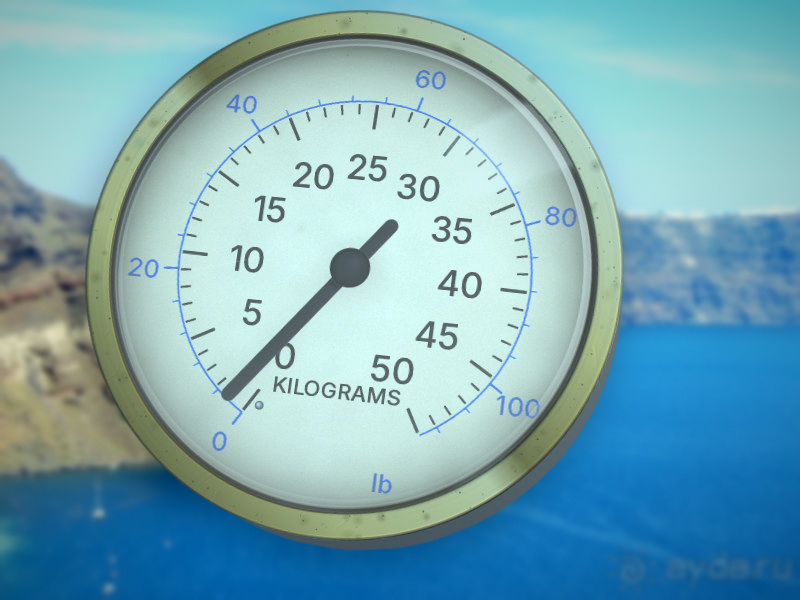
1 kg
